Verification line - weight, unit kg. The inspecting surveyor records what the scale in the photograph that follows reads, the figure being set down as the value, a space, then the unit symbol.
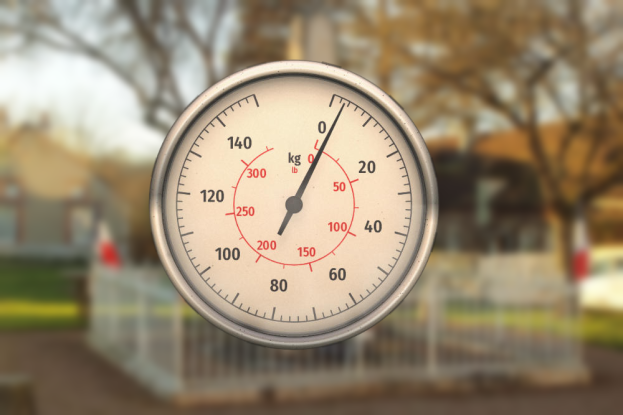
3 kg
